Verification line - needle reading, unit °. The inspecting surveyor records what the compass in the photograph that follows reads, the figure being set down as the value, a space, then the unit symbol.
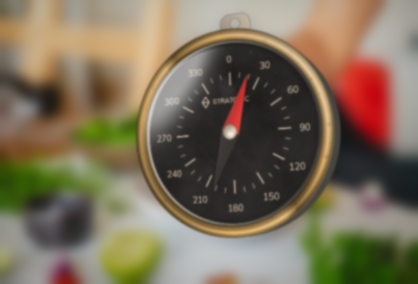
20 °
